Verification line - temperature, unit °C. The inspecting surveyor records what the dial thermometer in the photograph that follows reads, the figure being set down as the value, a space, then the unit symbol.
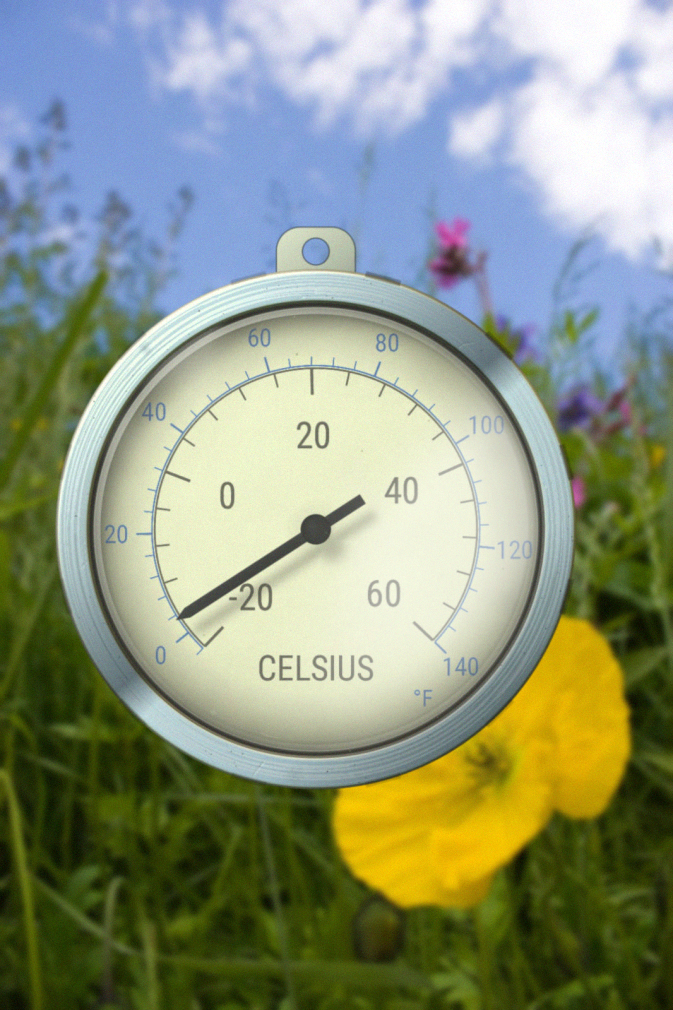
-16 °C
